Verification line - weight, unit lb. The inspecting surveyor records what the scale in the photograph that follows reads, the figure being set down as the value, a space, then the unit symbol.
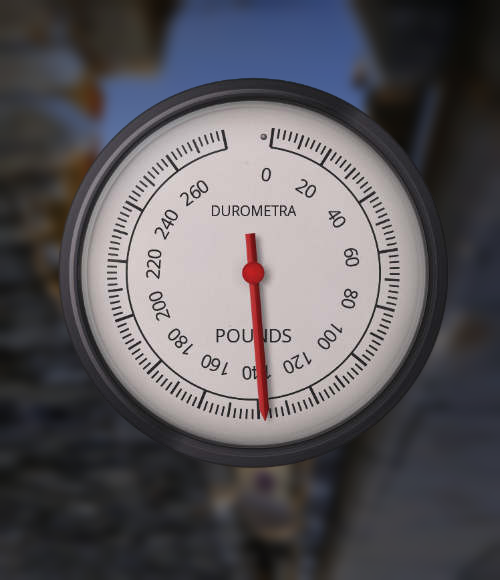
138 lb
